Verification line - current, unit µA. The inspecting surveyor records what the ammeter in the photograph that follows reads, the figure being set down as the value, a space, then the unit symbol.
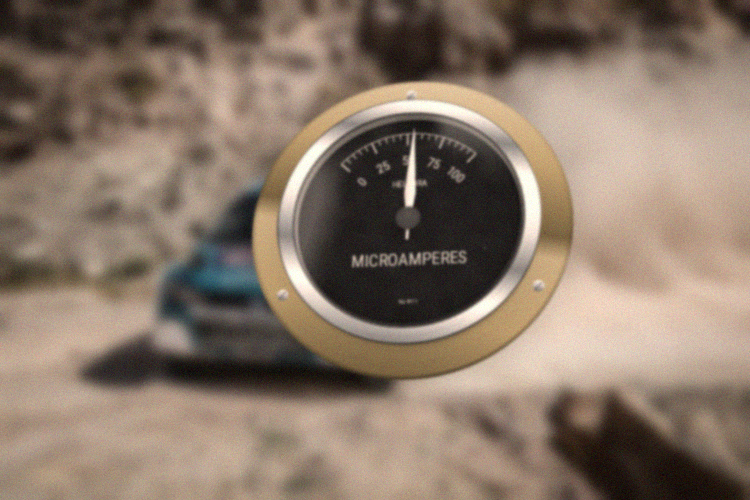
55 µA
